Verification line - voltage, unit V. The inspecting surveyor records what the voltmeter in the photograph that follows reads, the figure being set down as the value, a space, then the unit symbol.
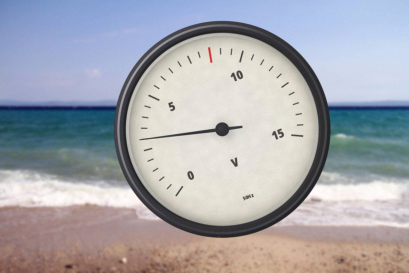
3 V
